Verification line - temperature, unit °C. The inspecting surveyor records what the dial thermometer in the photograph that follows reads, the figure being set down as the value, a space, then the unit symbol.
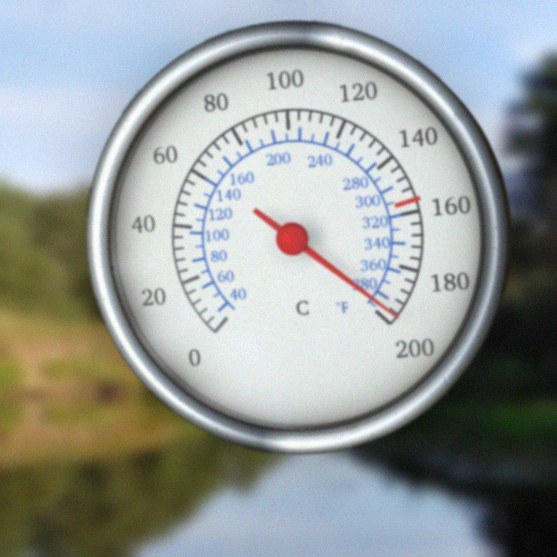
196 °C
